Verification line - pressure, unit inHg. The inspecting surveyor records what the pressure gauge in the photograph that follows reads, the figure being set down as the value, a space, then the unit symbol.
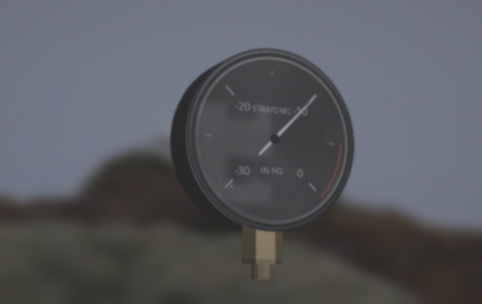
-10 inHg
